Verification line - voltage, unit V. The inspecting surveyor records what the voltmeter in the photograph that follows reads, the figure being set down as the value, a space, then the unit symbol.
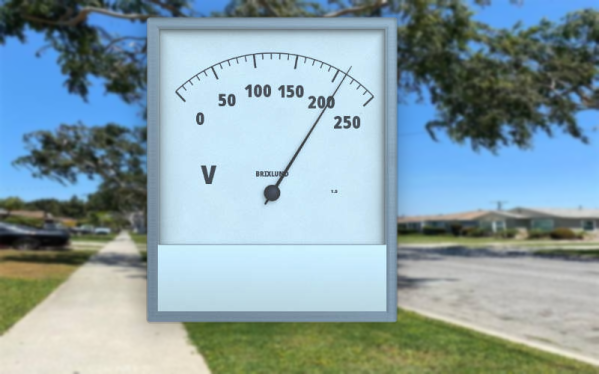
210 V
